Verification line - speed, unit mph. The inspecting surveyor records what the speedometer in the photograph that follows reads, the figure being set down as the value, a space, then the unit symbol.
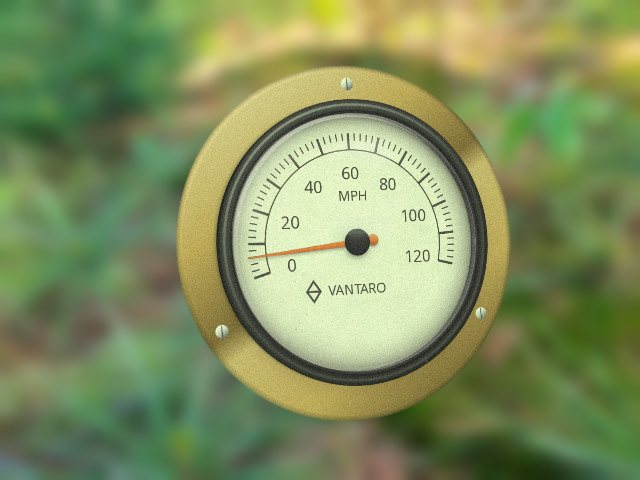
6 mph
